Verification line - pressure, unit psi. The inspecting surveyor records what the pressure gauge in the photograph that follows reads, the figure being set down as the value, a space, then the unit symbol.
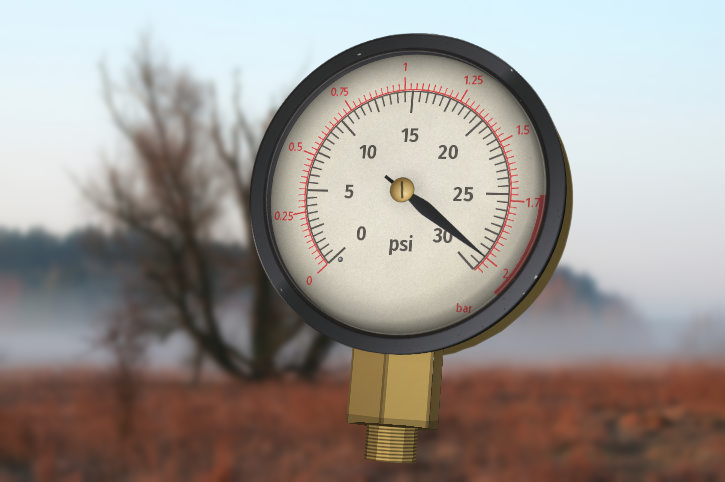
29 psi
